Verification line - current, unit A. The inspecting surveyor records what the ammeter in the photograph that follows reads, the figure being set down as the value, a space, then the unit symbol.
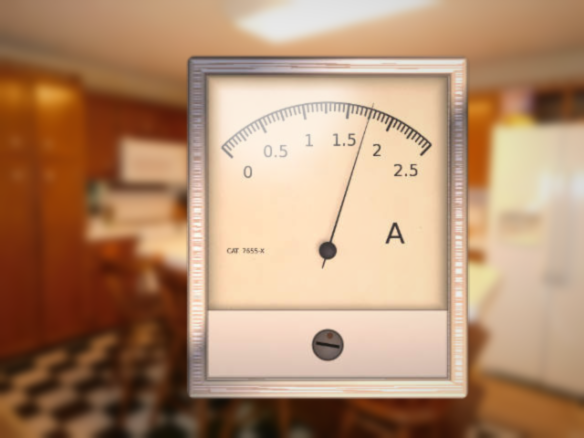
1.75 A
